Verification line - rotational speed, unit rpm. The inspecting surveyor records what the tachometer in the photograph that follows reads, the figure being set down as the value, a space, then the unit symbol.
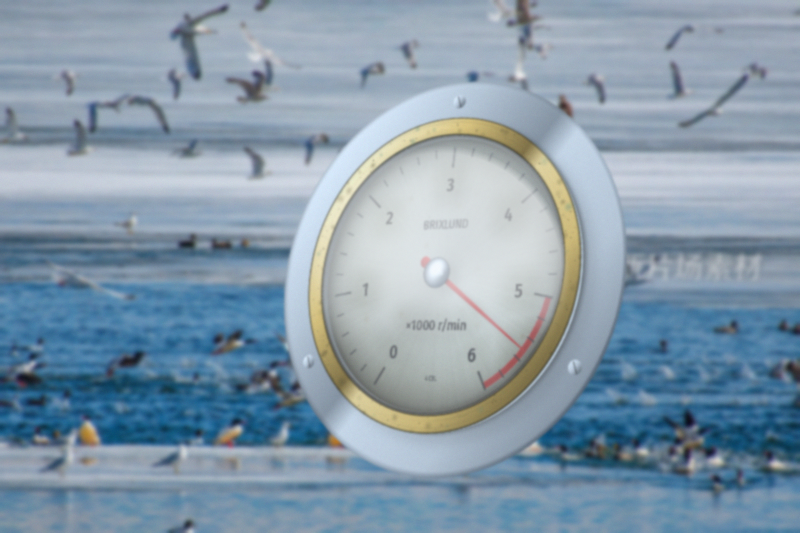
5500 rpm
